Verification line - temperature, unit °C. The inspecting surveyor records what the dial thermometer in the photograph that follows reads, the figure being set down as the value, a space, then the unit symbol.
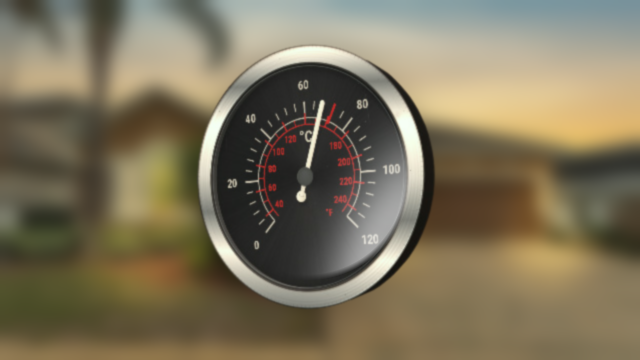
68 °C
